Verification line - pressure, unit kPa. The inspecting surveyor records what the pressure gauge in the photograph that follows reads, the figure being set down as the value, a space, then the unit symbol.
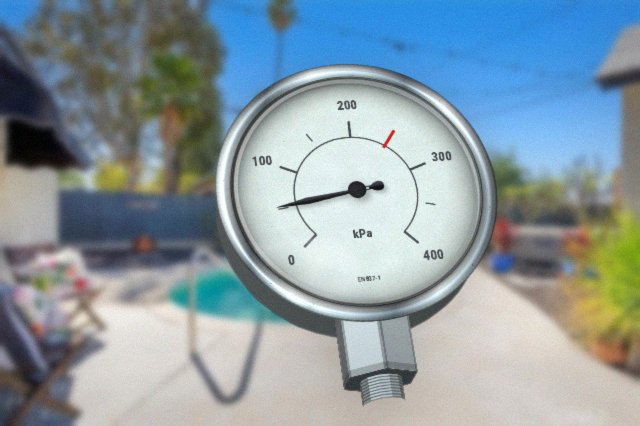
50 kPa
